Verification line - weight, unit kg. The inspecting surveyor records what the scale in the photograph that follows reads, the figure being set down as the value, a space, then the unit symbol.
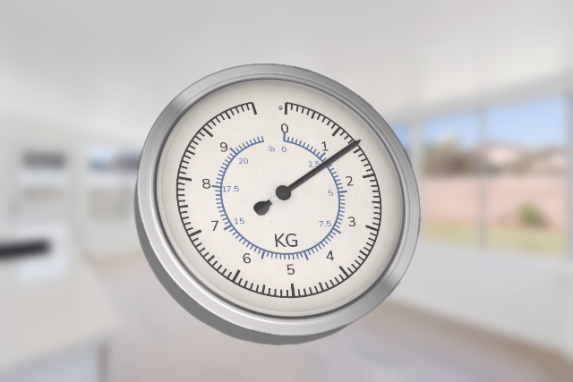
1.4 kg
